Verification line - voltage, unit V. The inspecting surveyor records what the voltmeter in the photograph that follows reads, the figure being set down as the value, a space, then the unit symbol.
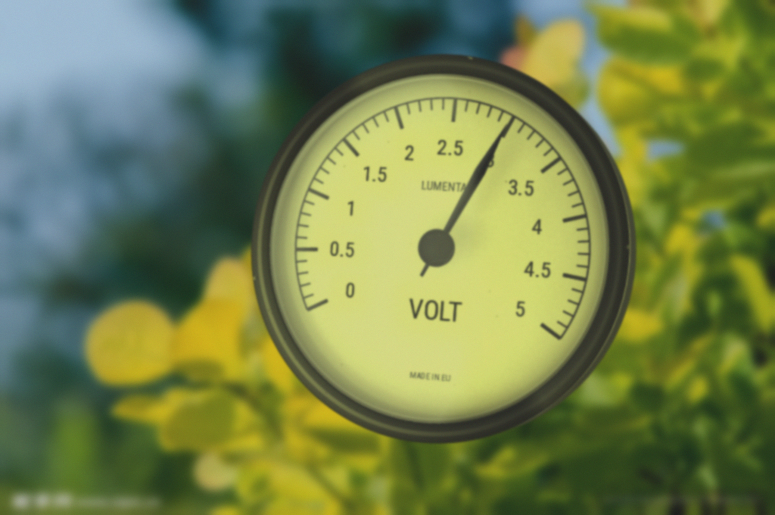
3 V
